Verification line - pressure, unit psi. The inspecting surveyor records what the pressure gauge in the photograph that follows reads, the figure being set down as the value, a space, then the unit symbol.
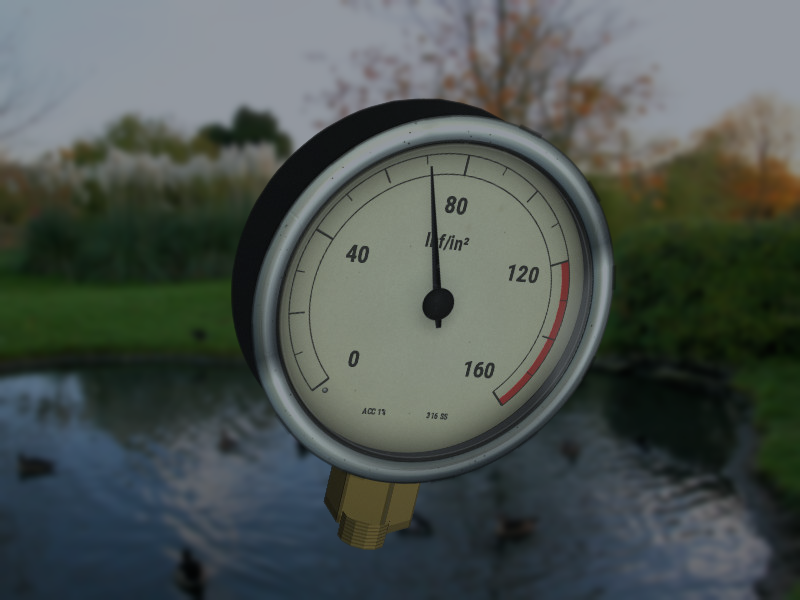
70 psi
